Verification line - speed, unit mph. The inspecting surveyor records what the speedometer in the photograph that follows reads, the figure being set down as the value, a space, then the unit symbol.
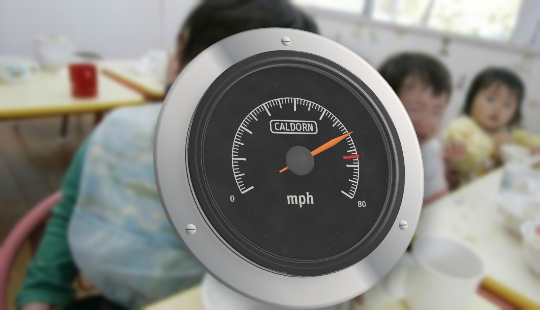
60 mph
